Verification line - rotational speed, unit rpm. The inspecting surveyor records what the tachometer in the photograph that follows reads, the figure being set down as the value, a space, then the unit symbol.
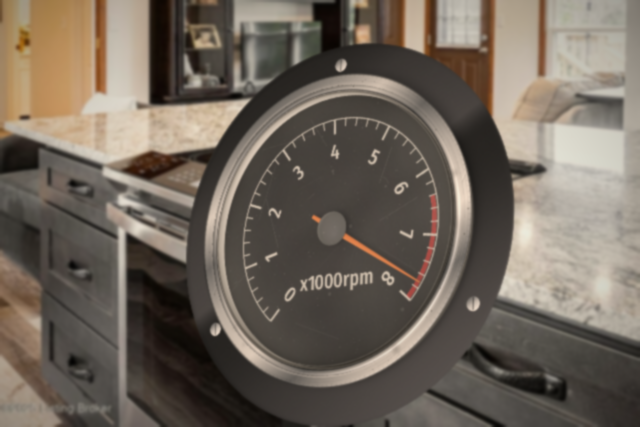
7700 rpm
